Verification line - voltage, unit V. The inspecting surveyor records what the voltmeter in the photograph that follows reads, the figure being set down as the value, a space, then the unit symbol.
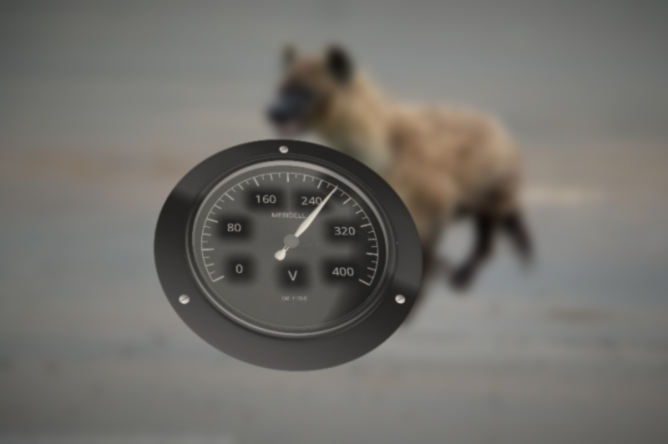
260 V
